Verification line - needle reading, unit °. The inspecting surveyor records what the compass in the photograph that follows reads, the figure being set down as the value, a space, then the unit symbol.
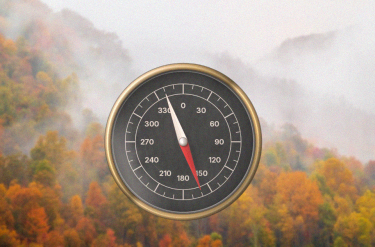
160 °
